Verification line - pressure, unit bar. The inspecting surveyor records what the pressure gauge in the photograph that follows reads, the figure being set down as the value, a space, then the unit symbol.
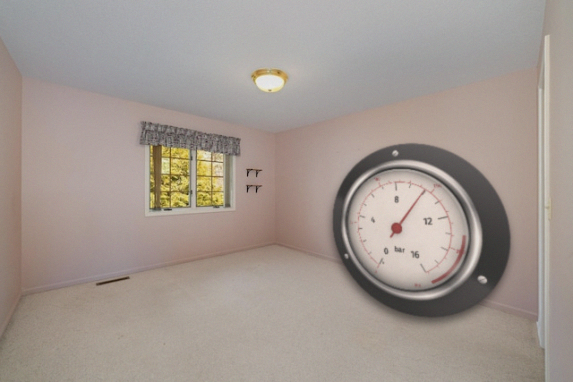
10 bar
